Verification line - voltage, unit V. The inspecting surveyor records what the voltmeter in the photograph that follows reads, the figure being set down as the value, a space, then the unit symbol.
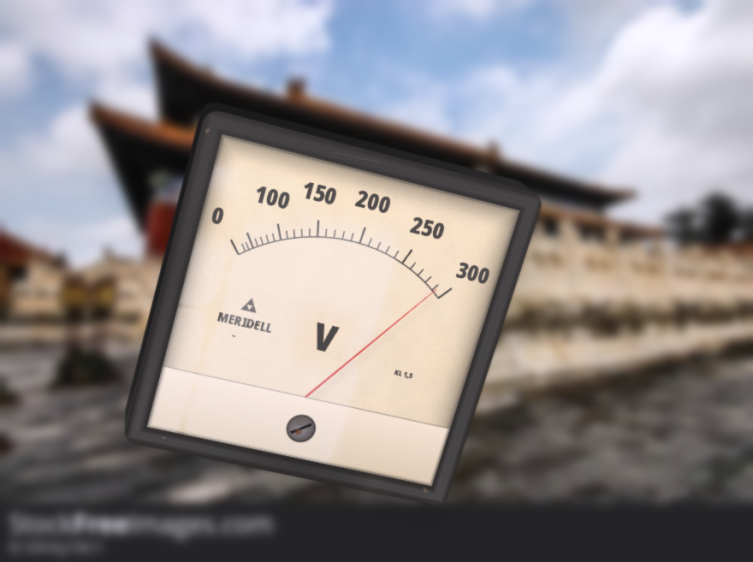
290 V
